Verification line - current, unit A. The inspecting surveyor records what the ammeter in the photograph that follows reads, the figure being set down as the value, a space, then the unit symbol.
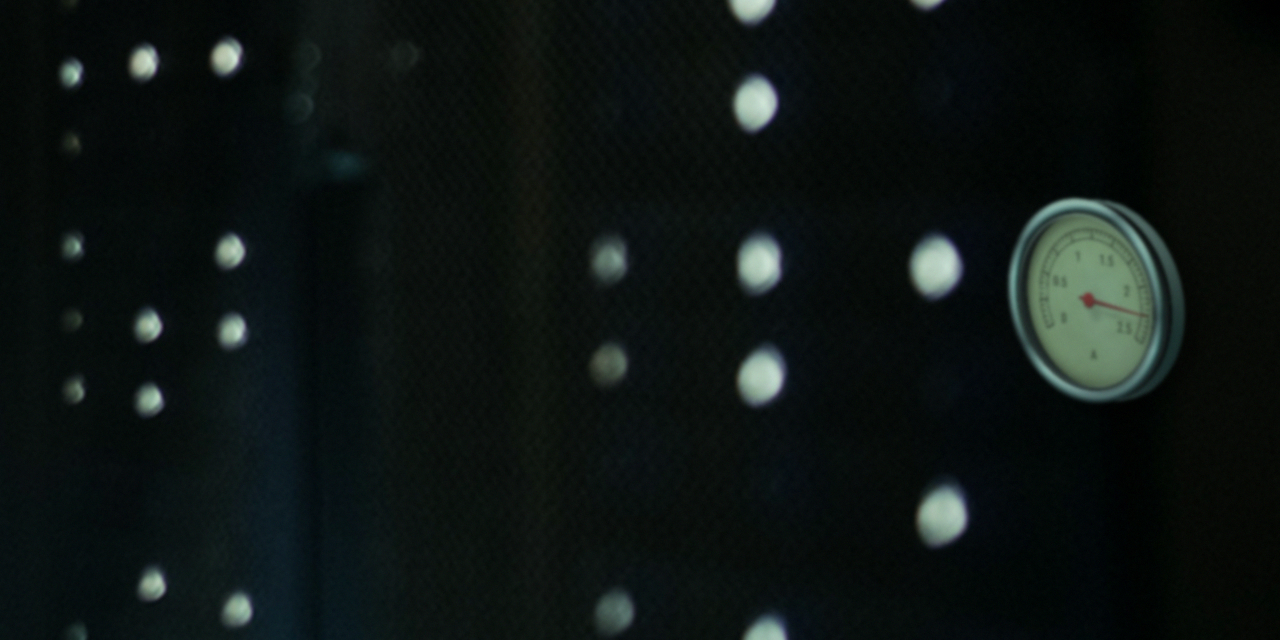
2.25 A
